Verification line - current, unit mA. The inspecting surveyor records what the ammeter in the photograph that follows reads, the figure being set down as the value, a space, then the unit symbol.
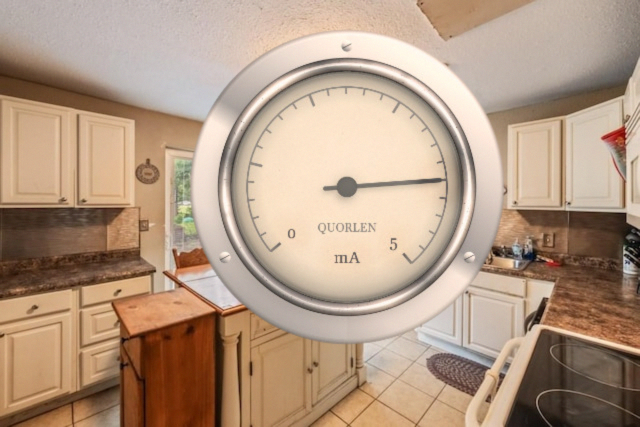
4 mA
